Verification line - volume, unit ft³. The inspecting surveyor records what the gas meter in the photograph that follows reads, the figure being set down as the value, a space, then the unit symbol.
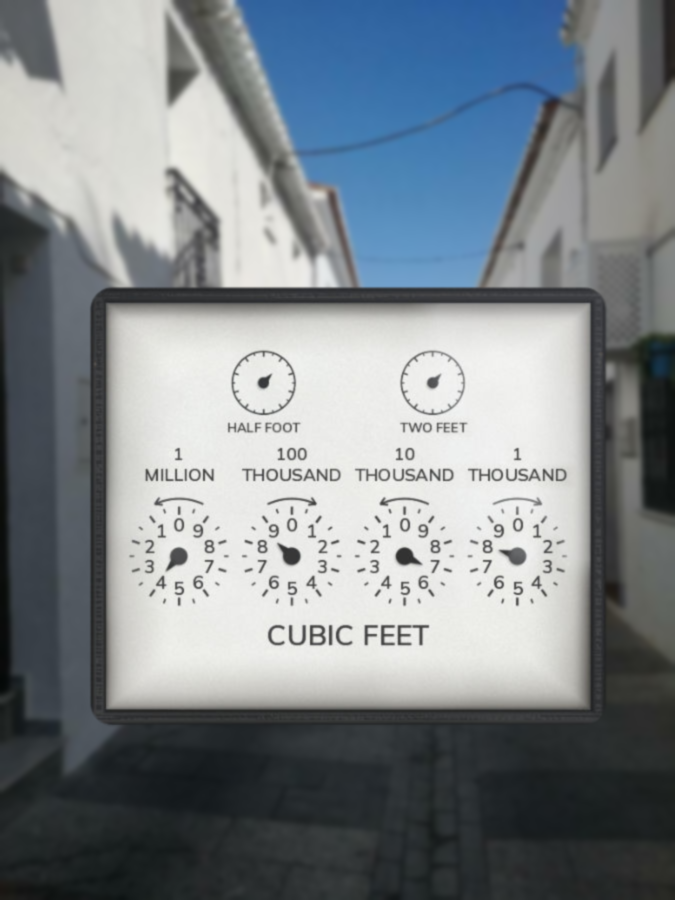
386800 ft³
